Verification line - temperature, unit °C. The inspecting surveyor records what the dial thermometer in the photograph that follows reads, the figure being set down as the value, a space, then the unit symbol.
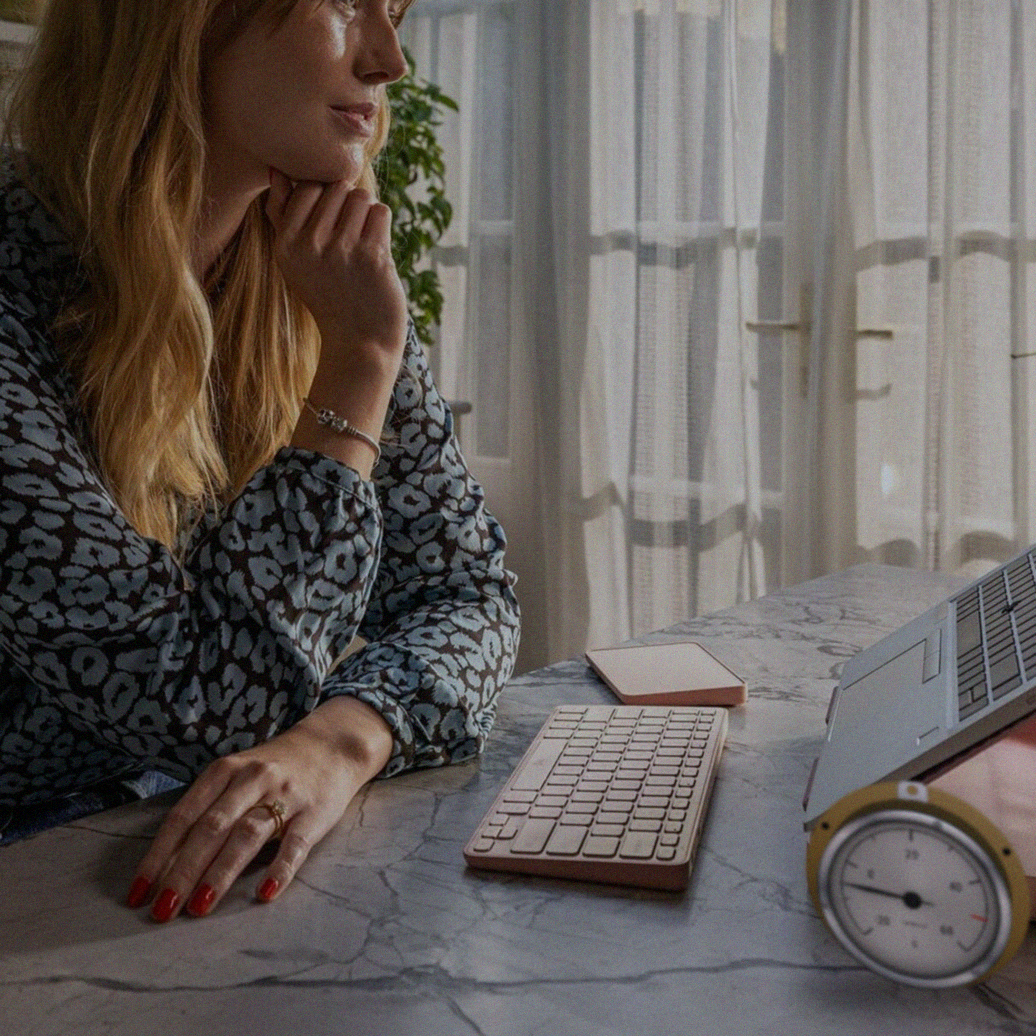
-5 °C
